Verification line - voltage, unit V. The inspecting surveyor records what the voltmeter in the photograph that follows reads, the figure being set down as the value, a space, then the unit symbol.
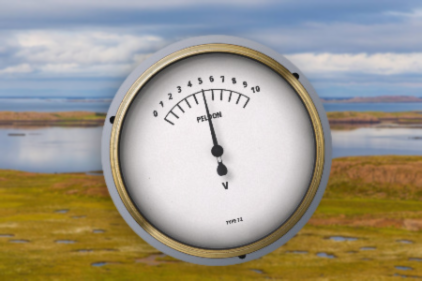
5 V
